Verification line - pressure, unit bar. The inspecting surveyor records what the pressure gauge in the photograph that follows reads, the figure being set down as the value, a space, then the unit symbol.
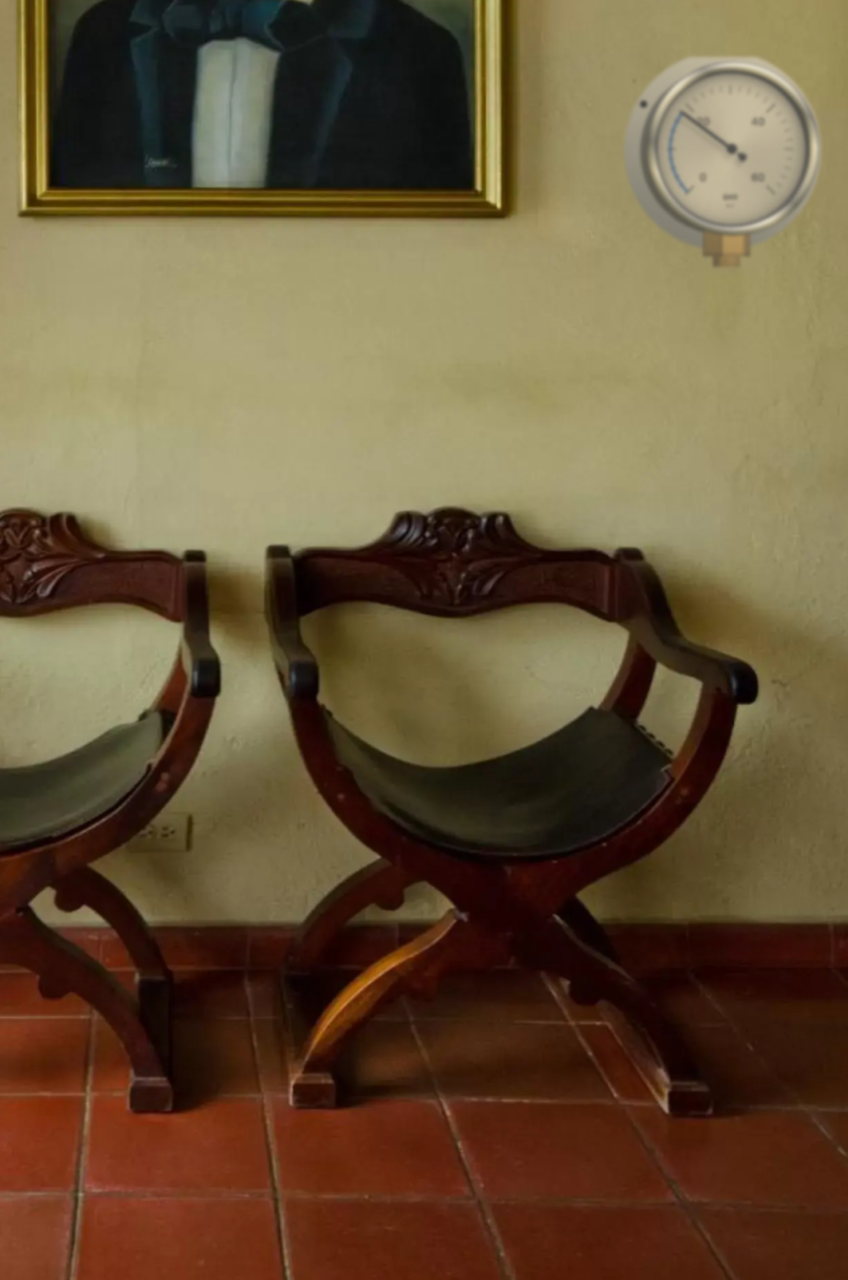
18 bar
